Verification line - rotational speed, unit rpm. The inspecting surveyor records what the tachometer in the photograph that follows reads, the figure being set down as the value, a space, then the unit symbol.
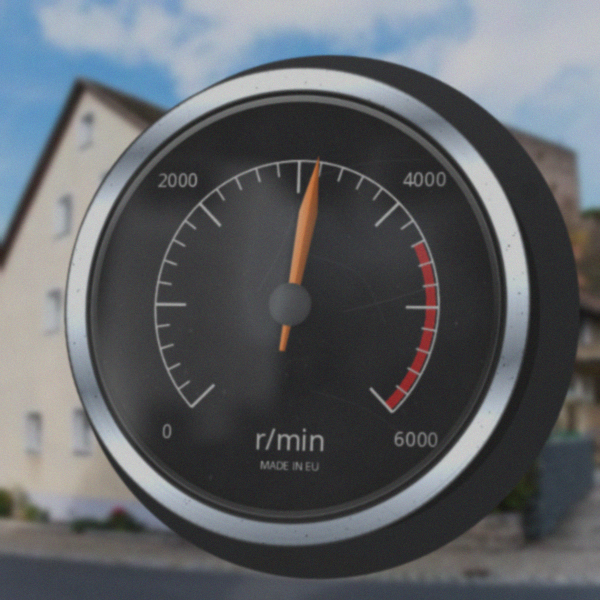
3200 rpm
